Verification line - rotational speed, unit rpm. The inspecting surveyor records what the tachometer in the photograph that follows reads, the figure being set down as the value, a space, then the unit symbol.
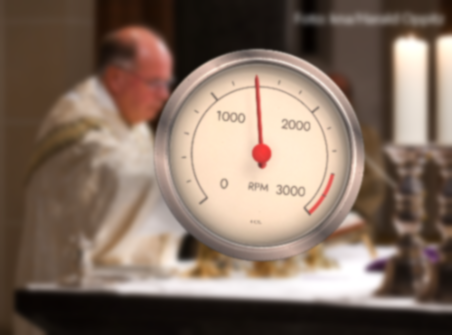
1400 rpm
